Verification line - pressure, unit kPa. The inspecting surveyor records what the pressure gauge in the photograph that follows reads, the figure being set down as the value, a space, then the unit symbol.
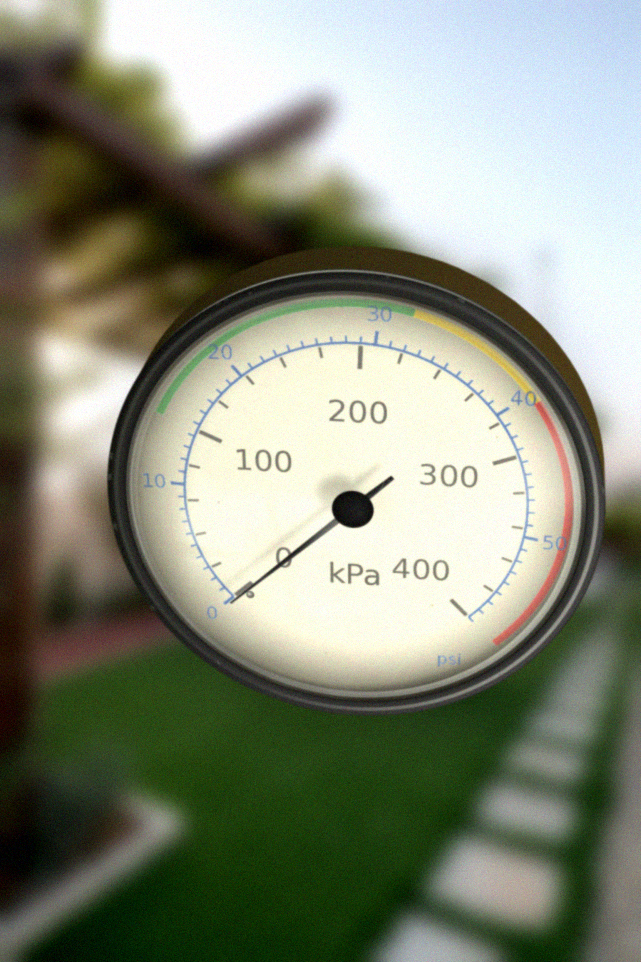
0 kPa
